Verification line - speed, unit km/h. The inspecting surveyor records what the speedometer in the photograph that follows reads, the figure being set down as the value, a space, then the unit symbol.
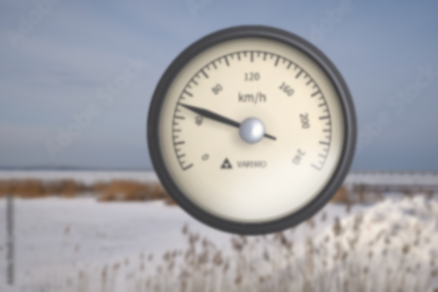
50 km/h
